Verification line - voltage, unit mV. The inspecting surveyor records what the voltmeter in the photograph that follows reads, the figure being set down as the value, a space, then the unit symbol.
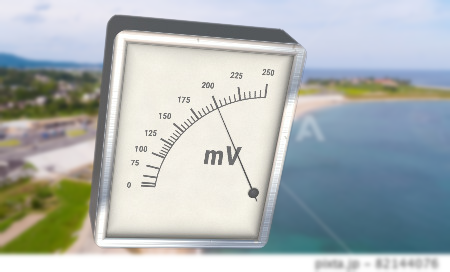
200 mV
